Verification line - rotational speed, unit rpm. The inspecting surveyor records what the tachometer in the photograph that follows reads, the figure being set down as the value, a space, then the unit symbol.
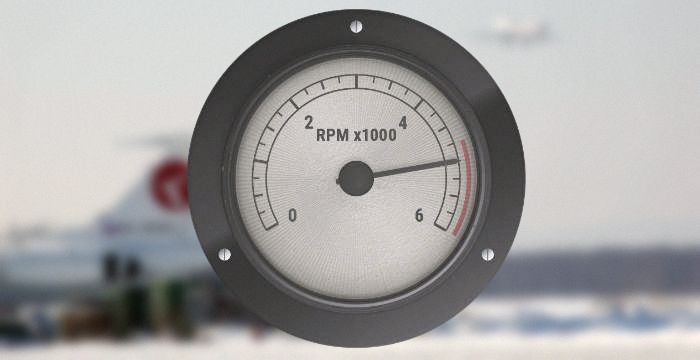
5000 rpm
